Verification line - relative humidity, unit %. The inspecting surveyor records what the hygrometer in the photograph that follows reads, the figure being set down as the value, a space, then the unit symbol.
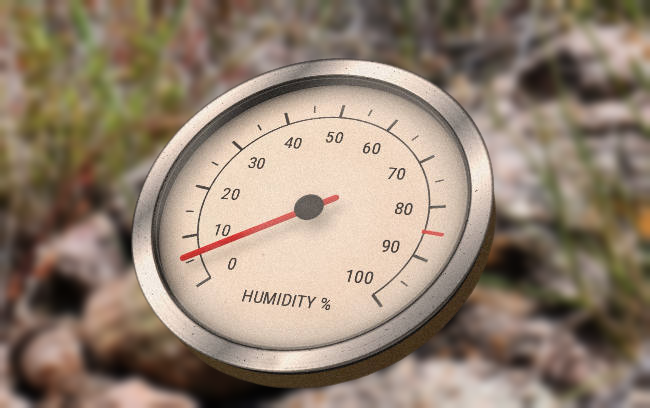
5 %
